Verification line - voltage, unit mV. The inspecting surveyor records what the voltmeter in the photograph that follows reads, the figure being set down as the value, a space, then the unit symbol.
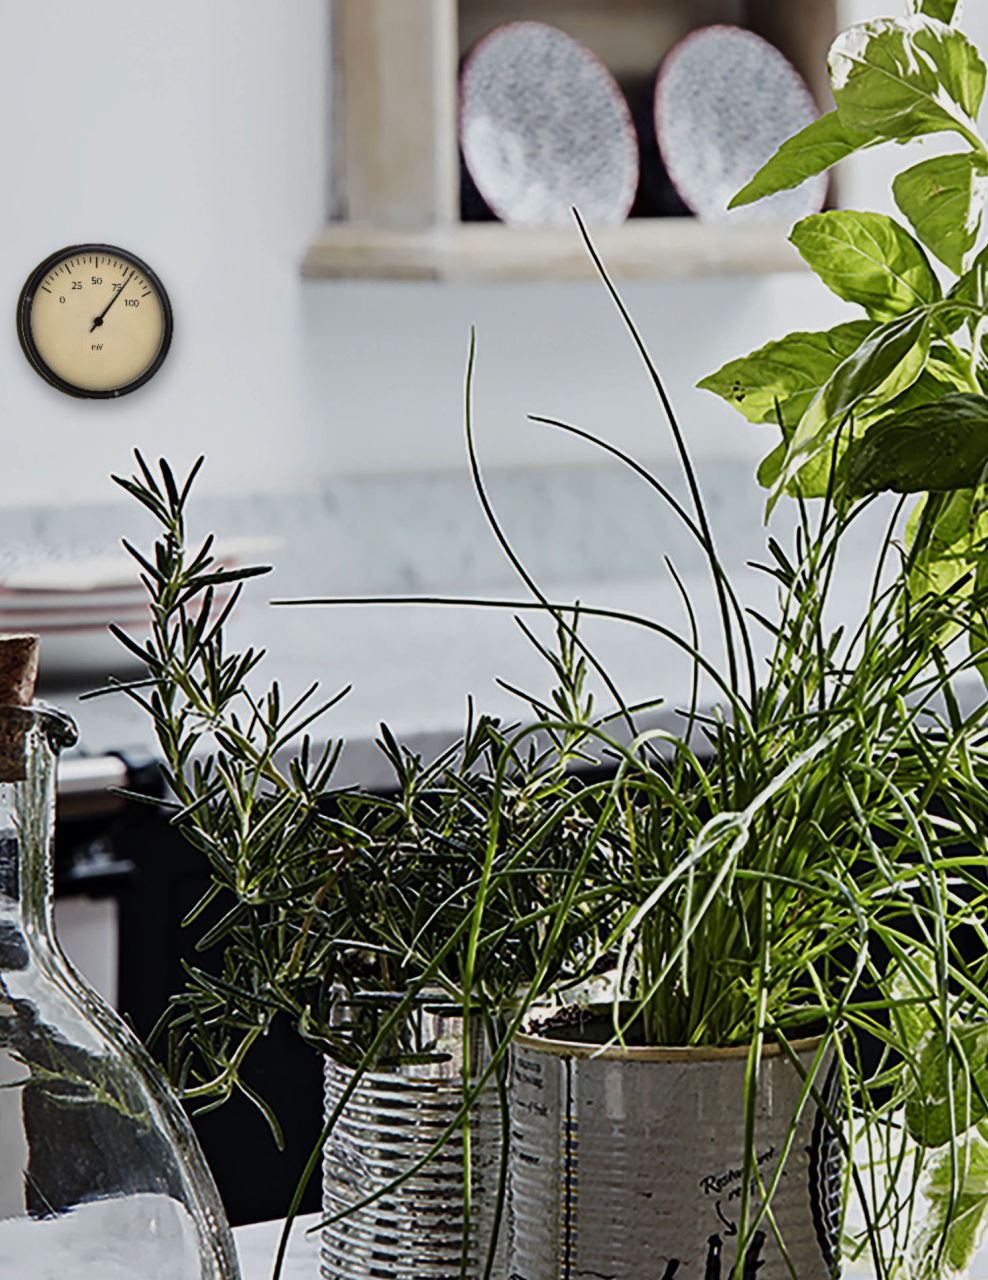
80 mV
